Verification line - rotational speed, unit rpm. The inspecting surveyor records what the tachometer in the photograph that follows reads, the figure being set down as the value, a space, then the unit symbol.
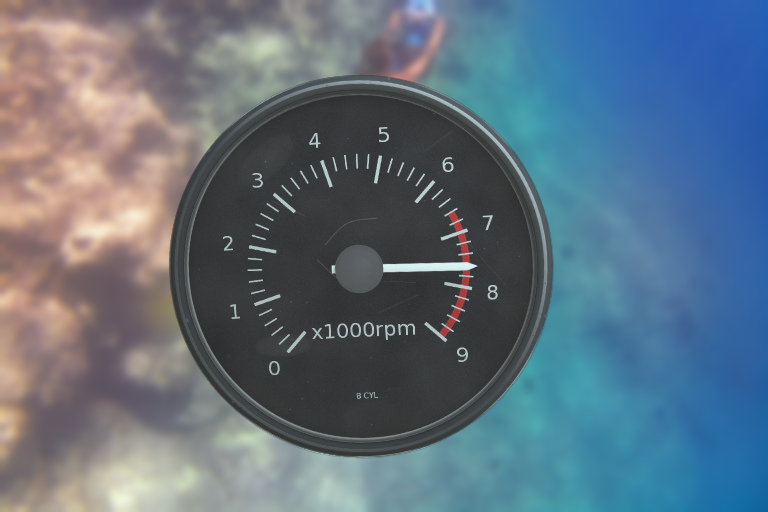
7600 rpm
